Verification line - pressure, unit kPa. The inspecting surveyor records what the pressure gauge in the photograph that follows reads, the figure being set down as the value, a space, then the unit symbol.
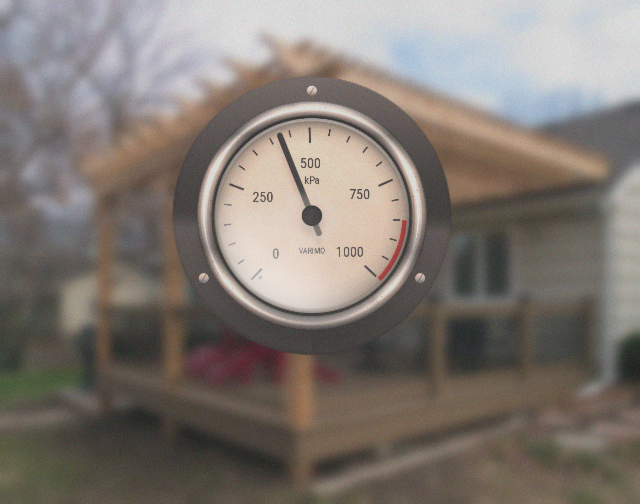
425 kPa
